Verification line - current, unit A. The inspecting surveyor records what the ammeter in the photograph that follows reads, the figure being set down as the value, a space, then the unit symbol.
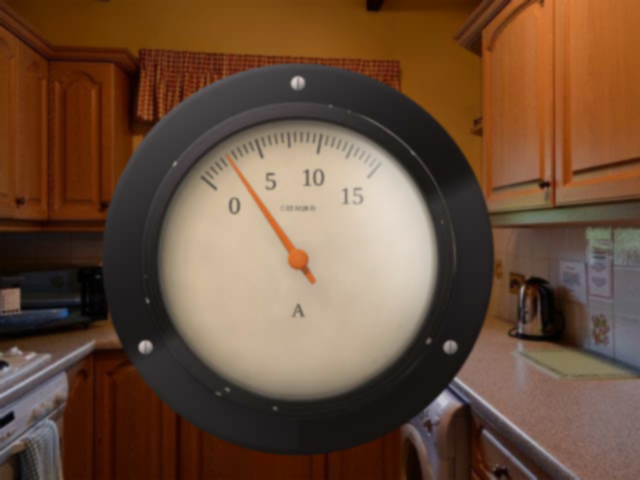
2.5 A
